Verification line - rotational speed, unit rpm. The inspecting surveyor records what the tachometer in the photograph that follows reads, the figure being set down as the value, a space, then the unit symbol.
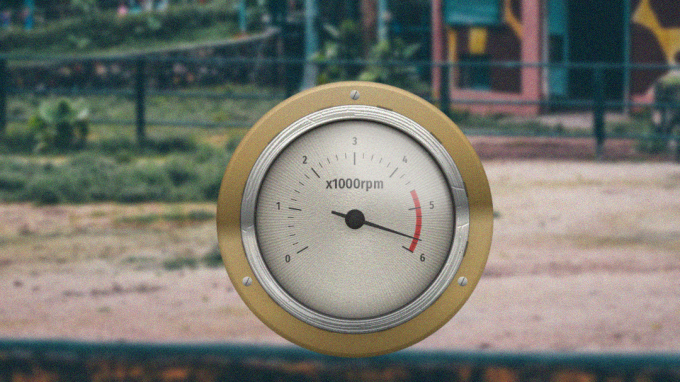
5700 rpm
